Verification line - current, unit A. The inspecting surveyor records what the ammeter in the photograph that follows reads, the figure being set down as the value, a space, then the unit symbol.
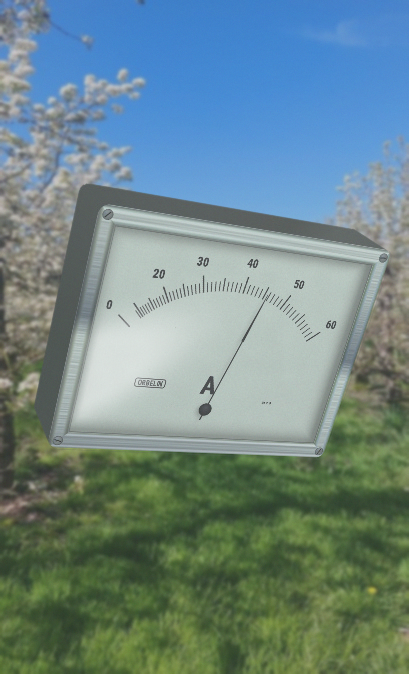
45 A
